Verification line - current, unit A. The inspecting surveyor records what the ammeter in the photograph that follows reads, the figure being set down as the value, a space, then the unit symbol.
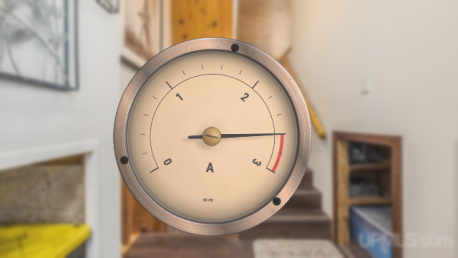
2.6 A
